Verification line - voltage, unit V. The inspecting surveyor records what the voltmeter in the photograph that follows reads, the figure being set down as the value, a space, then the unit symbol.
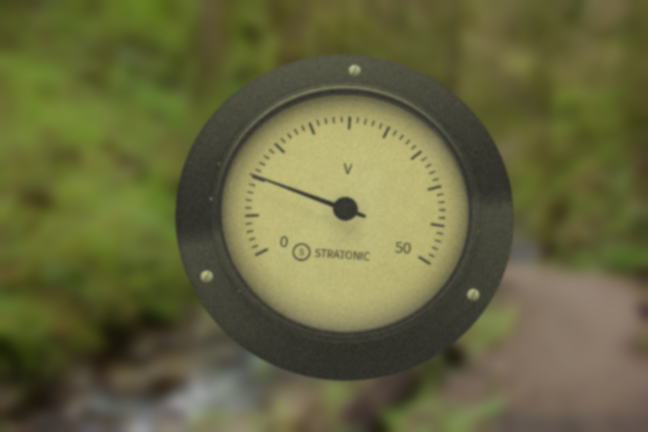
10 V
